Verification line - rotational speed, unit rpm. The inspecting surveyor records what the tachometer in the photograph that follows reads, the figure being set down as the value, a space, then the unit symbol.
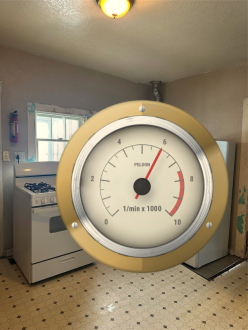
6000 rpm
